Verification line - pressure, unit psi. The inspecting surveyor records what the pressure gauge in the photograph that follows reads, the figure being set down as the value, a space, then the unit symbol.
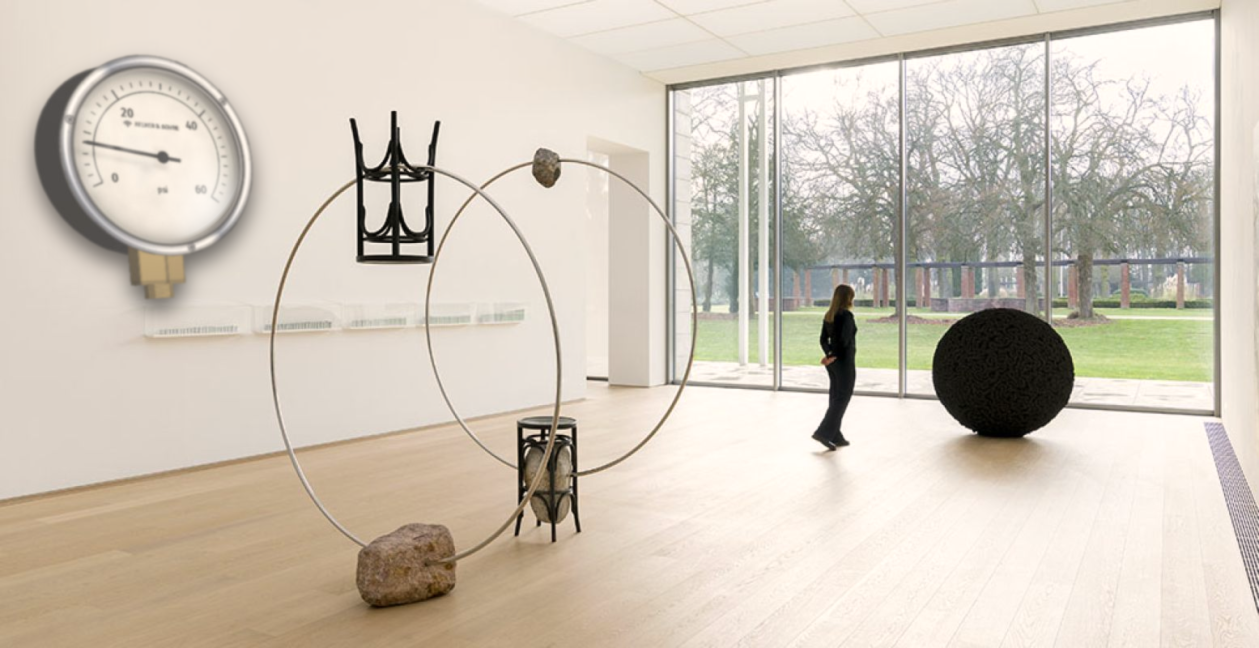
8 psi
